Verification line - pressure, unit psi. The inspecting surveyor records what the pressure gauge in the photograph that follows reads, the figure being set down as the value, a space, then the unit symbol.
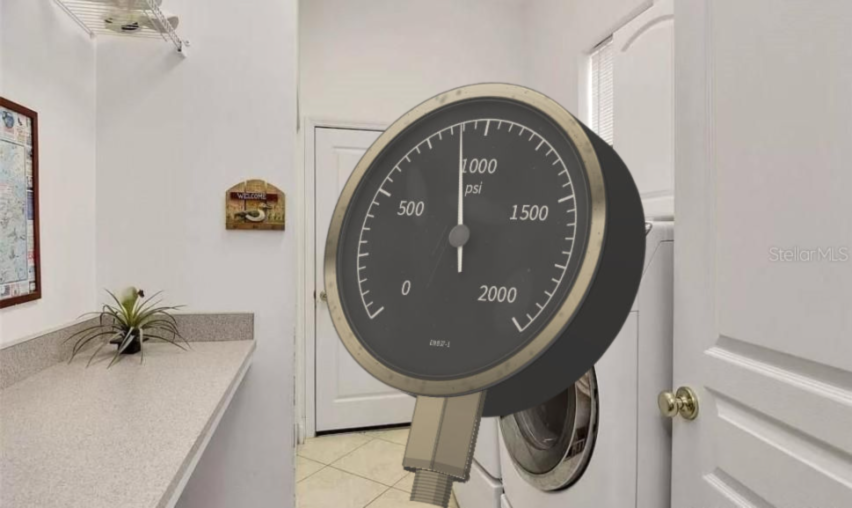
900 psi
